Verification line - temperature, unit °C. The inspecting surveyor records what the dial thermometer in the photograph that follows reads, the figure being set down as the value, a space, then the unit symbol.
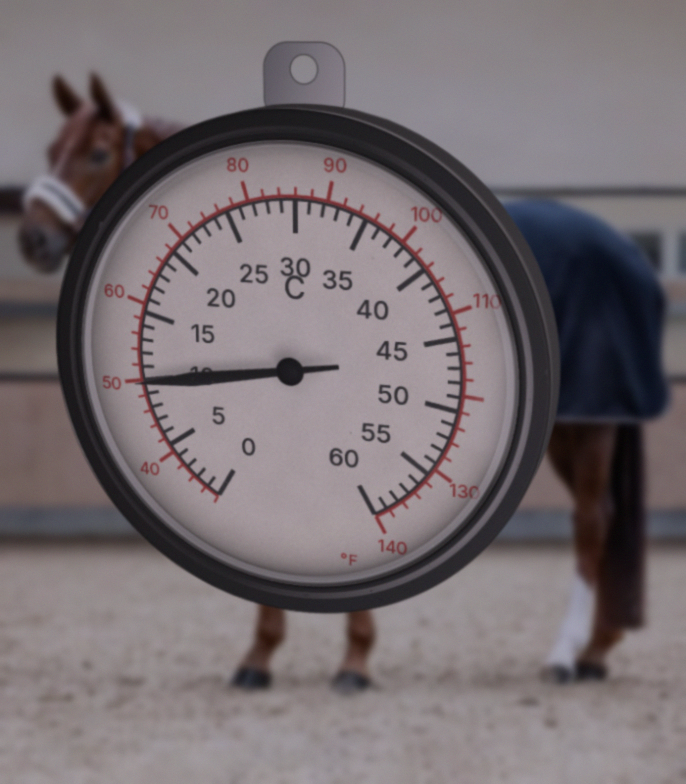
10 °C
